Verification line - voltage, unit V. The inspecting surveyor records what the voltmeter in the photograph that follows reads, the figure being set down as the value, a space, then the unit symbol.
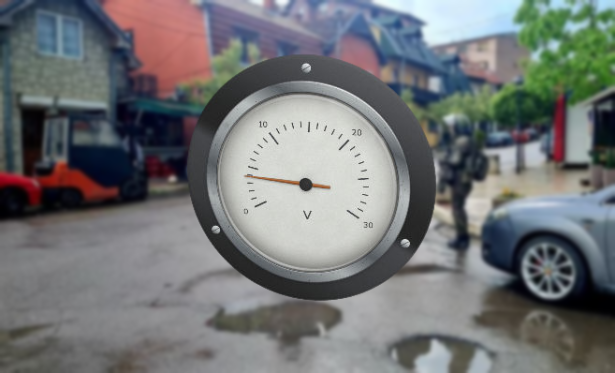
4 V
